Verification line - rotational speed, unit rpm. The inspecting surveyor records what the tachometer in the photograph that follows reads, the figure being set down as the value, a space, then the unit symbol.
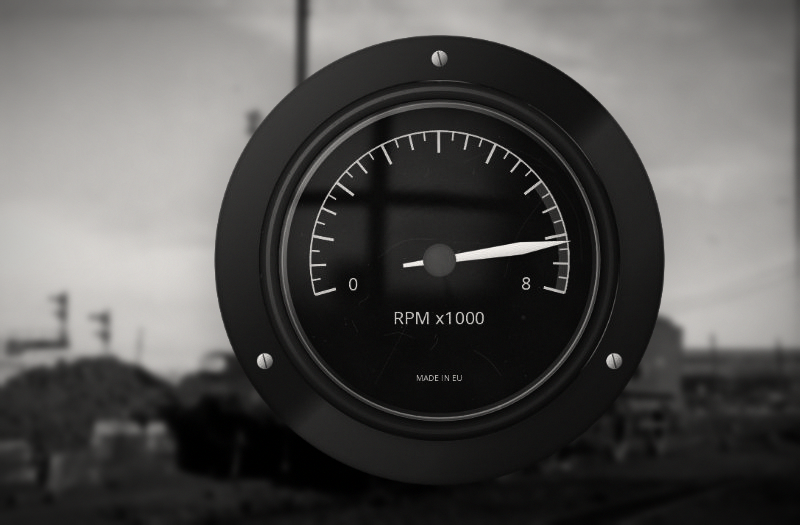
7125 rpm
